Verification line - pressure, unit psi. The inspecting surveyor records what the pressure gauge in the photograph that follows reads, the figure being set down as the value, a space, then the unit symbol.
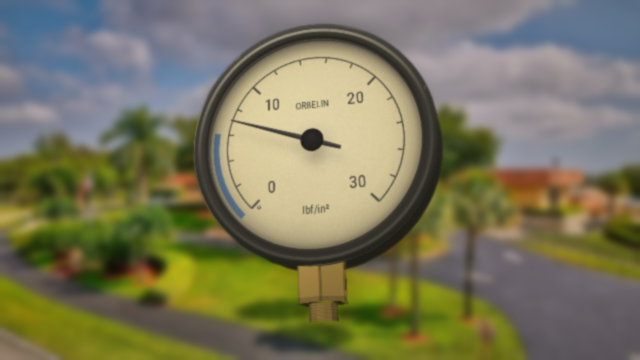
7 psi
